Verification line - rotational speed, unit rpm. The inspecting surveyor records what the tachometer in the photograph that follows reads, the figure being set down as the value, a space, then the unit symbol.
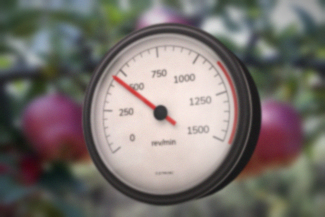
450 rpm
